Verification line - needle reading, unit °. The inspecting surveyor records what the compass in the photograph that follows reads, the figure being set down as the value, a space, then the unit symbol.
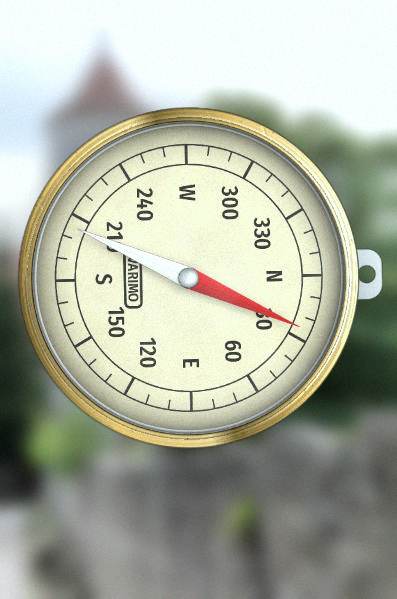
25 °
